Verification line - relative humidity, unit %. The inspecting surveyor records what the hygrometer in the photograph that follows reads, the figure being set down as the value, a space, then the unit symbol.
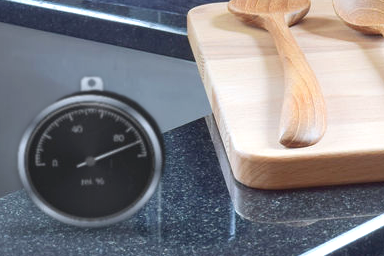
90 %
